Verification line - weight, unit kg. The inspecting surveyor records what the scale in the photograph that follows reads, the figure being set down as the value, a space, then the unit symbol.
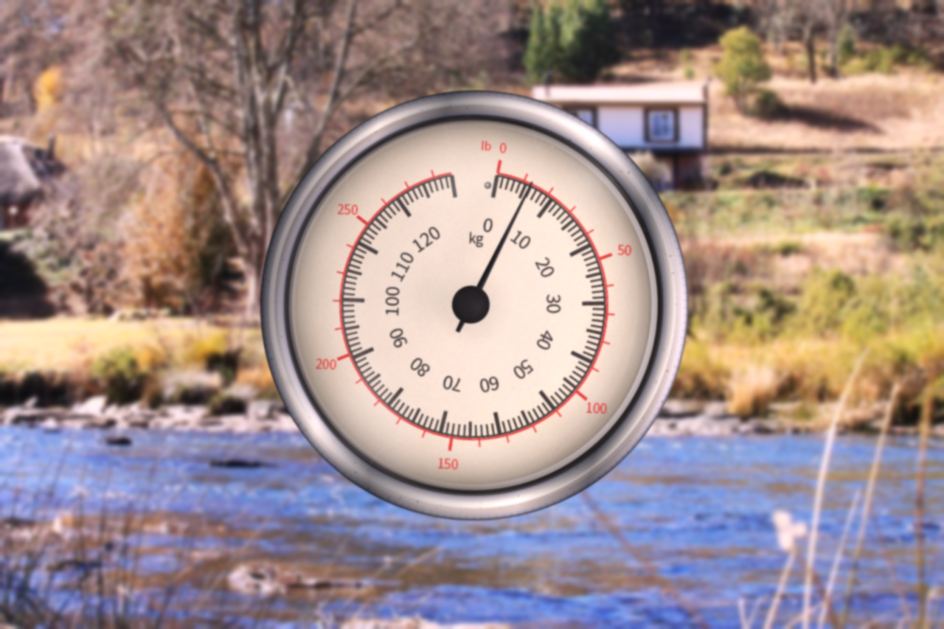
6 kg
